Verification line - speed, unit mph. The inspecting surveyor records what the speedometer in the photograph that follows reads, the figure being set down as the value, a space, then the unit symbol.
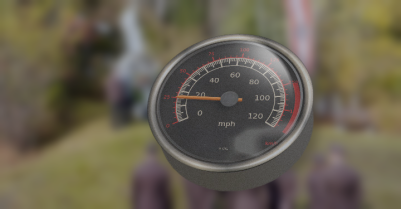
15 mph
